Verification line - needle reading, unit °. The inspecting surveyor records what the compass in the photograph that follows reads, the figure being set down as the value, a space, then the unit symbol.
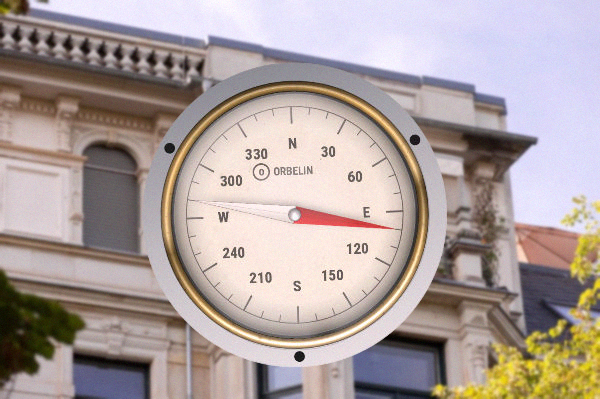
100 °
